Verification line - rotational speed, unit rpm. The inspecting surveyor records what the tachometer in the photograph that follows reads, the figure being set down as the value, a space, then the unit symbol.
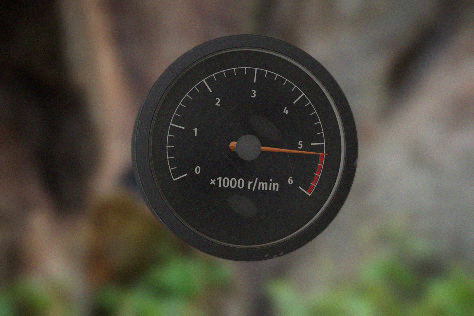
5200 rpm
